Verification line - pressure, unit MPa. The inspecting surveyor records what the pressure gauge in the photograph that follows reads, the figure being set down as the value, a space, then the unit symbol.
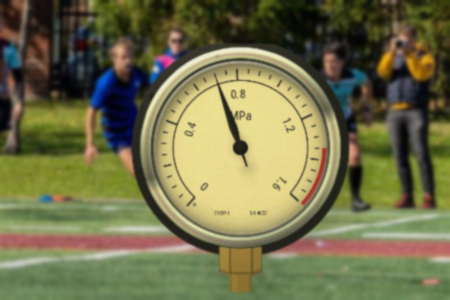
0.7 MPa
